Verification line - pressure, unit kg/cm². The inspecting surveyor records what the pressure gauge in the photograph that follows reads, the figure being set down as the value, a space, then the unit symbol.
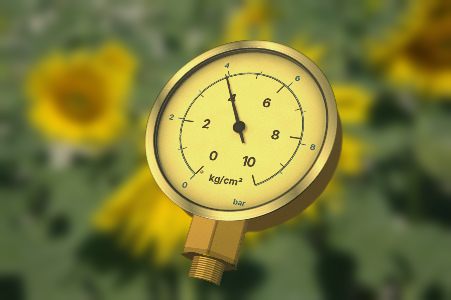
4 kg/cm²
